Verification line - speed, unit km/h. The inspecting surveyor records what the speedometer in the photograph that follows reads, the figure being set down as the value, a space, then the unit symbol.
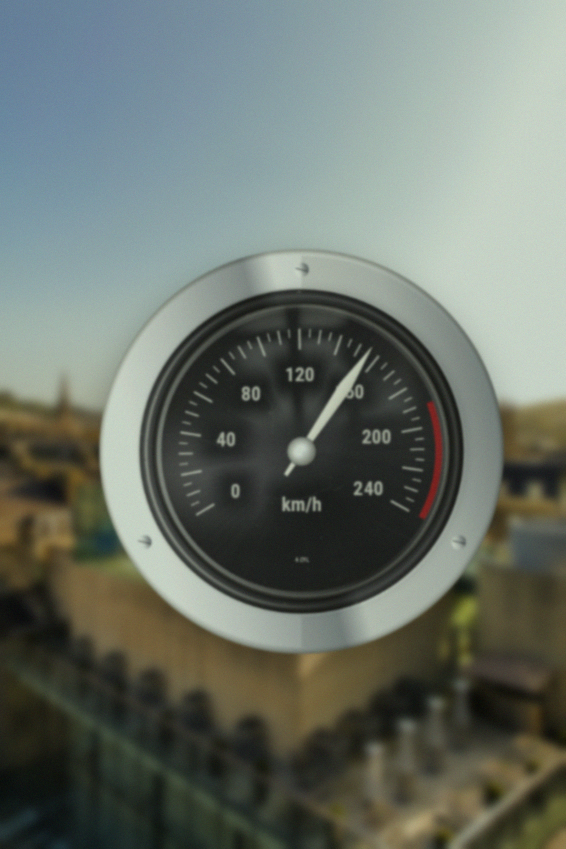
155 km/h
